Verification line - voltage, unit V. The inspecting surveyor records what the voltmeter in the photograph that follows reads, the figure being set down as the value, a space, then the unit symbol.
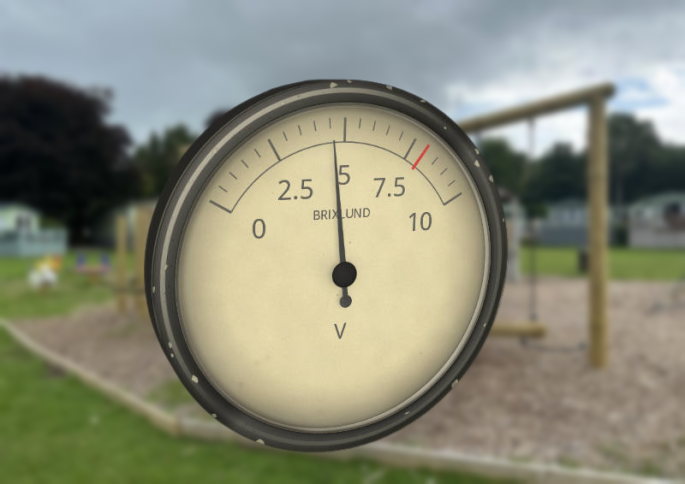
4.5 V
